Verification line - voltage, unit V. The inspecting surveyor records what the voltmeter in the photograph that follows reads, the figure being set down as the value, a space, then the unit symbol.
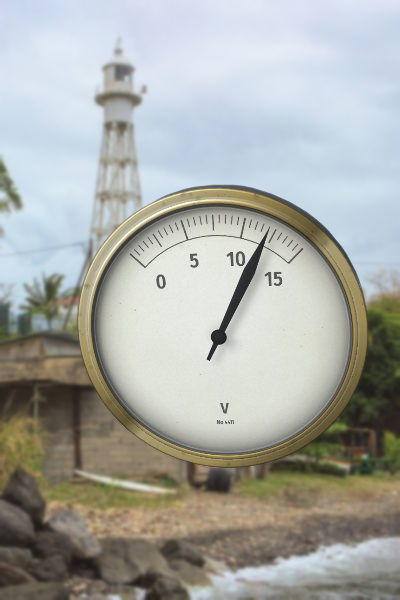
12 V
